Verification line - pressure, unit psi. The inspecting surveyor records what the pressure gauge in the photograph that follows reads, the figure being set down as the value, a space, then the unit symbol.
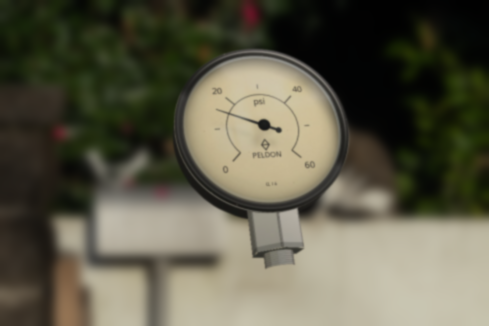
15 psi
